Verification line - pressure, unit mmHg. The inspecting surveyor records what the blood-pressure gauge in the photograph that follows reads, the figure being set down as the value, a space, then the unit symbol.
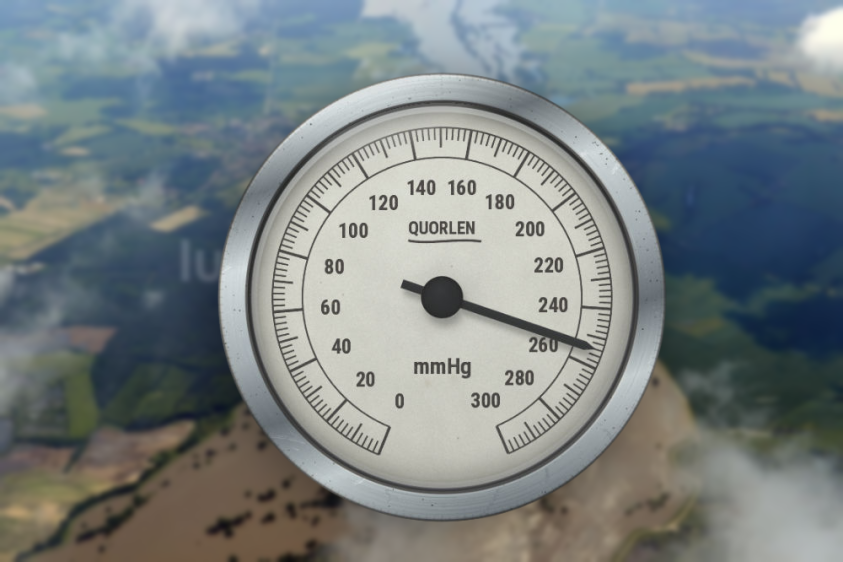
254 mmHg
